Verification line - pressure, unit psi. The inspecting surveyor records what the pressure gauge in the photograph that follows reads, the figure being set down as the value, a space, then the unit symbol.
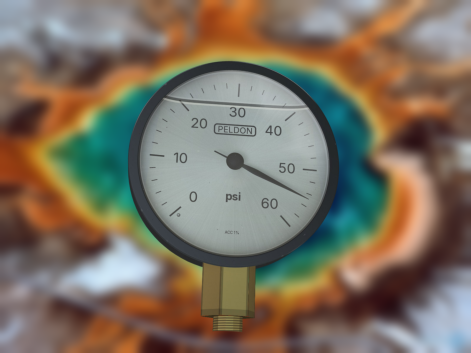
55 psi
